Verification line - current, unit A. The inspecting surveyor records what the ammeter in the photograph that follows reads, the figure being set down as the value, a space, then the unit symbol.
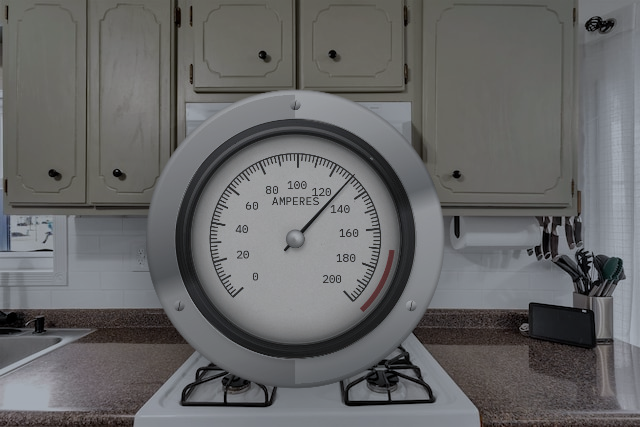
130 A
